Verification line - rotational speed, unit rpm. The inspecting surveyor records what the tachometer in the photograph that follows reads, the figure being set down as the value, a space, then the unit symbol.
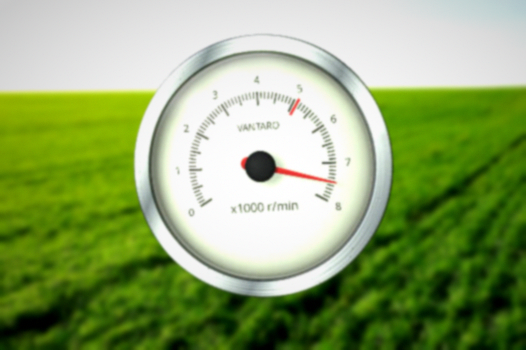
7500 rpm
